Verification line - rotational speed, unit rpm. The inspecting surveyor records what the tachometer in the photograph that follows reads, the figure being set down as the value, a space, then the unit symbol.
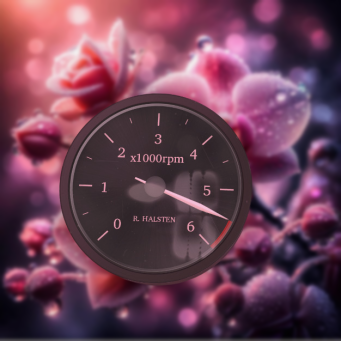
5500 rpm
